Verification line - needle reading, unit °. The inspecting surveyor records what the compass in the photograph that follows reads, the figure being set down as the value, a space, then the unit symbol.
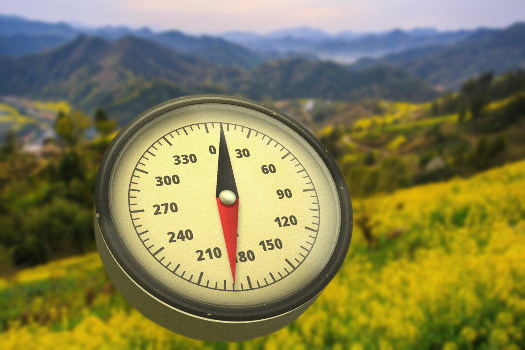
190 °
